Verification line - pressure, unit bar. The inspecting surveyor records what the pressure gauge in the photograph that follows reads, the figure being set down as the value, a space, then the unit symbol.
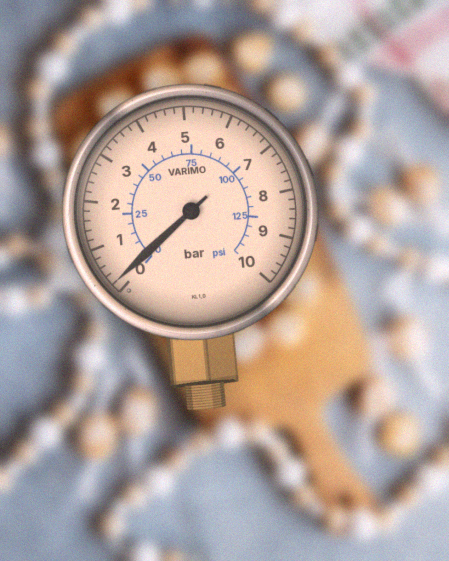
0.2 bar
